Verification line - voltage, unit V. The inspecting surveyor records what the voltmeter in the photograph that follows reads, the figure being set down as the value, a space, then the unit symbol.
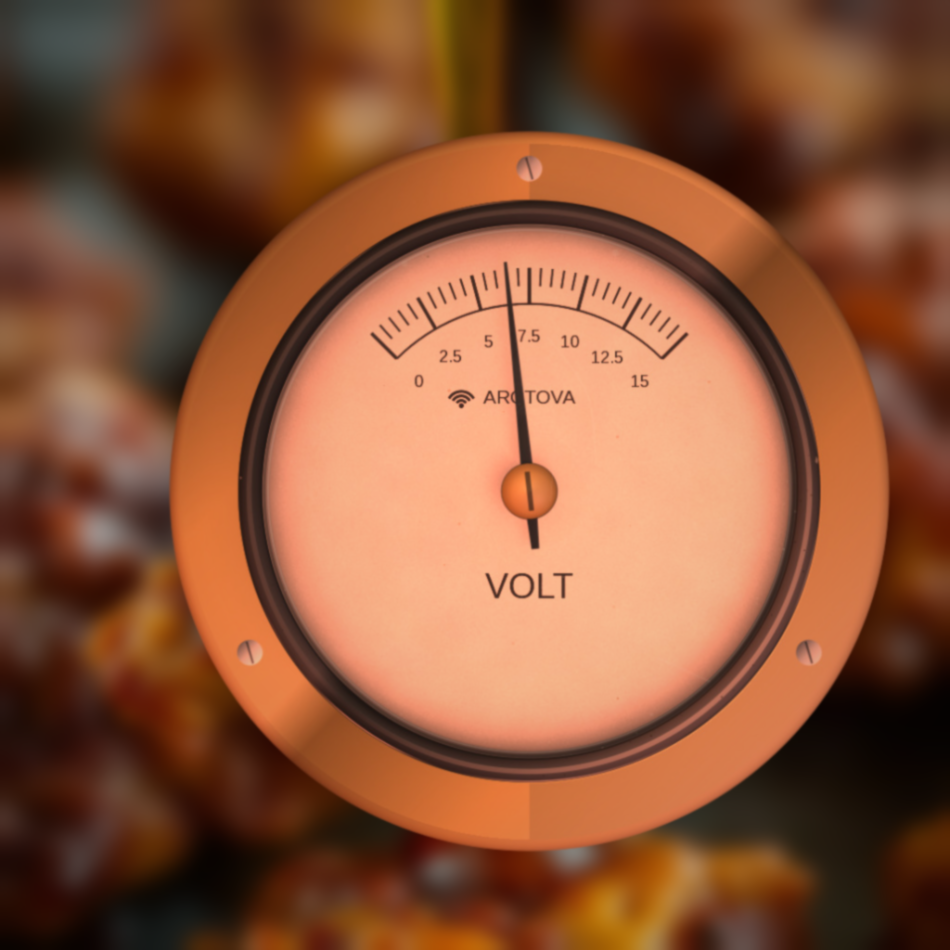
6.5 V
